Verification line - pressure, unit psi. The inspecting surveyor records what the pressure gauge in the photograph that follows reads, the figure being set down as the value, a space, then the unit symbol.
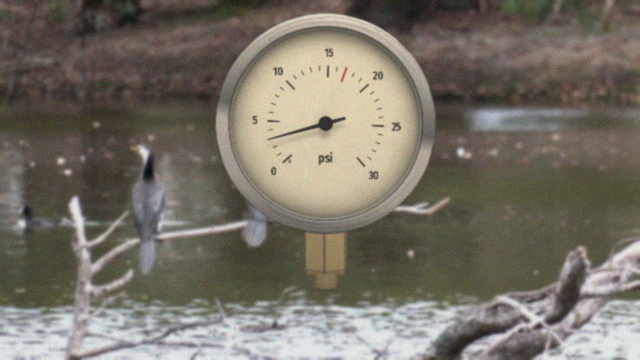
3 psi
